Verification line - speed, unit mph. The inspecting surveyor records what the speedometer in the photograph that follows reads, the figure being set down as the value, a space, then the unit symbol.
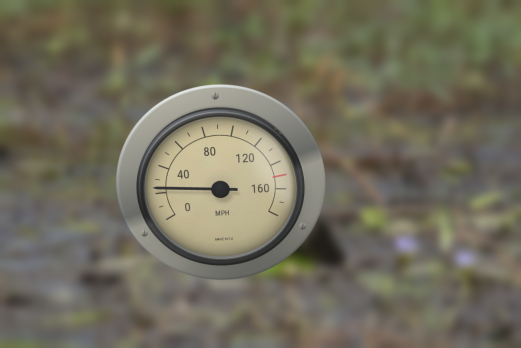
25 mph
